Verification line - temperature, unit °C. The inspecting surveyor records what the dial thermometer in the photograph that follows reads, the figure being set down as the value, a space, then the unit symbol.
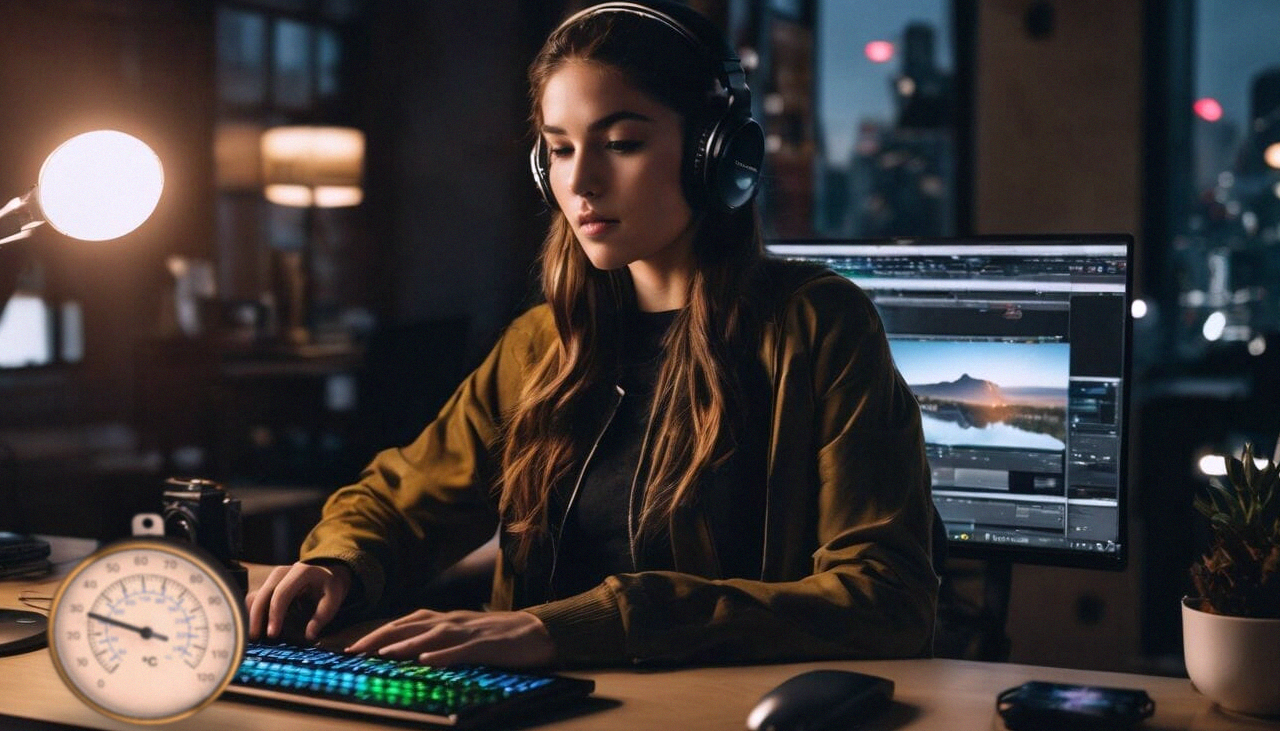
30 °C
